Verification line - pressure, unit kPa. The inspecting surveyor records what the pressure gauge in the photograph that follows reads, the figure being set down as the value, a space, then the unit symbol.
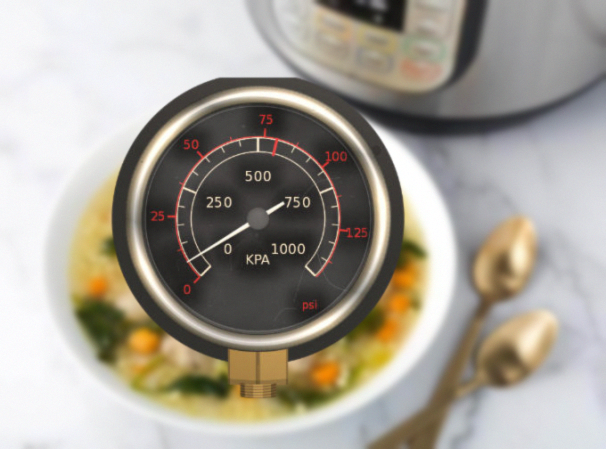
50 kPa
